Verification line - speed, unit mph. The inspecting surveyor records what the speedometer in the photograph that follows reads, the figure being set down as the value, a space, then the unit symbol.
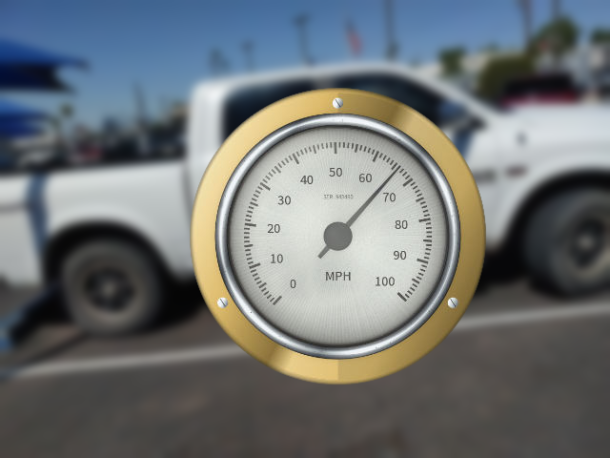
66 mph
